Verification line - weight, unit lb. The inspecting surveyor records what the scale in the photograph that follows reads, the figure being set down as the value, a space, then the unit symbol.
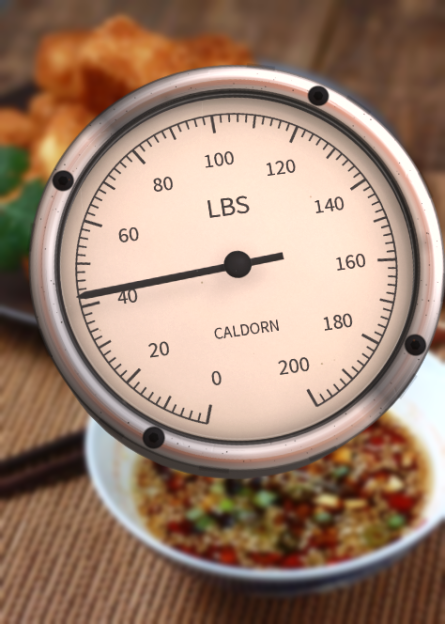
42 lb
